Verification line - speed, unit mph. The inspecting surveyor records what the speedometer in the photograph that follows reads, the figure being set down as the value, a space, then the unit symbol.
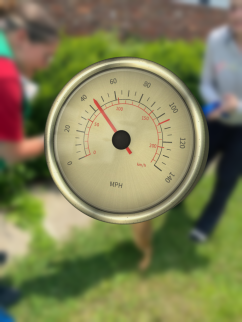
45 mph
